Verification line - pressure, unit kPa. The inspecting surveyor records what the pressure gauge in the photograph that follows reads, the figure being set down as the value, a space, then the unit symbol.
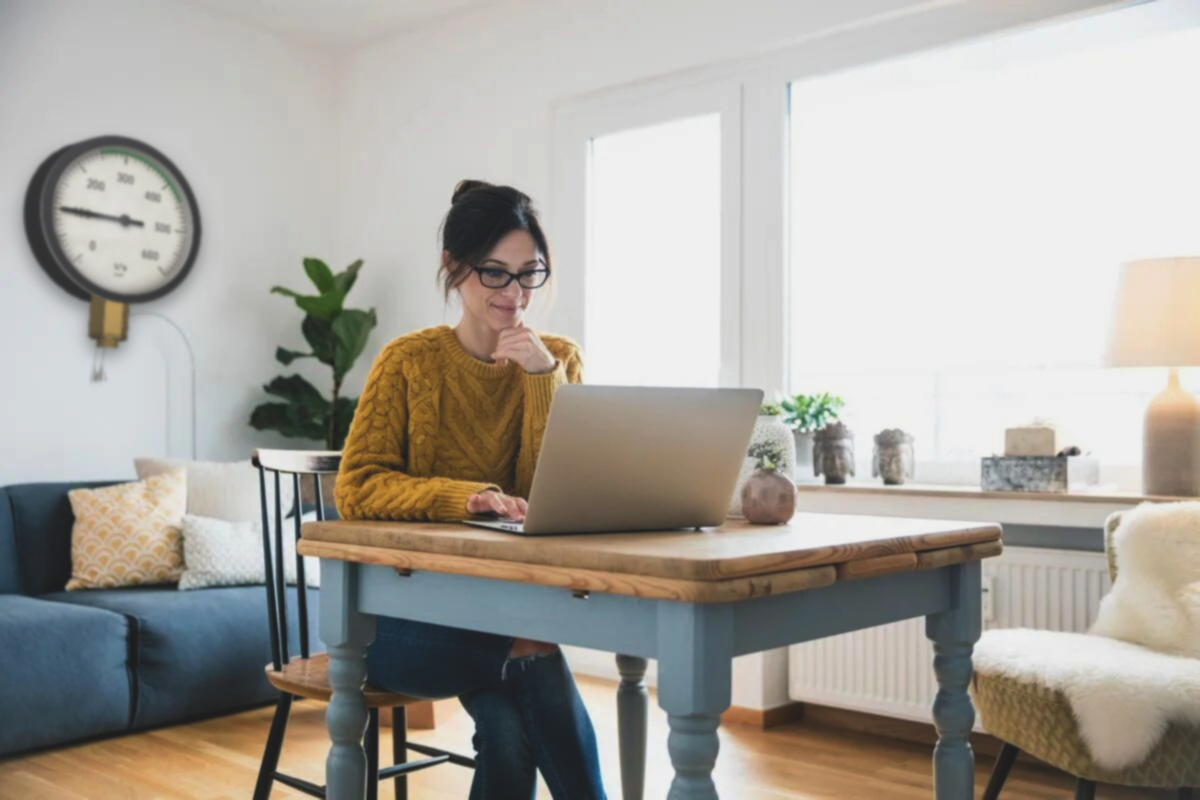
100 kPa
